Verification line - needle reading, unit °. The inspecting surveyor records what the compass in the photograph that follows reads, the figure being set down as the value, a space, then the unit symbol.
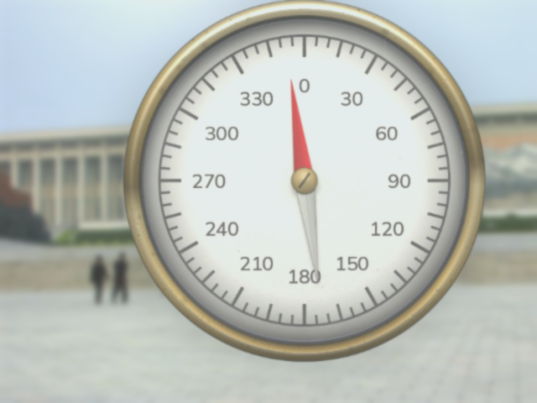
352.5 °
